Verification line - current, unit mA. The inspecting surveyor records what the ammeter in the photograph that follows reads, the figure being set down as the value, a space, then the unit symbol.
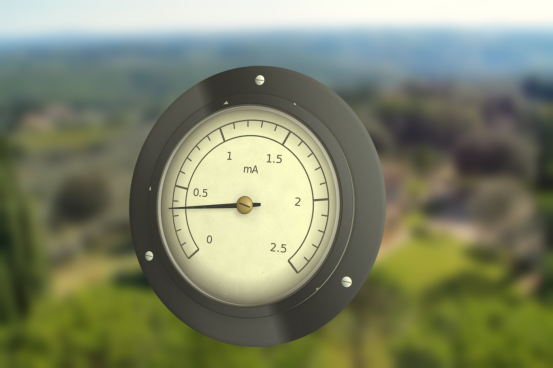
0.35 mA
